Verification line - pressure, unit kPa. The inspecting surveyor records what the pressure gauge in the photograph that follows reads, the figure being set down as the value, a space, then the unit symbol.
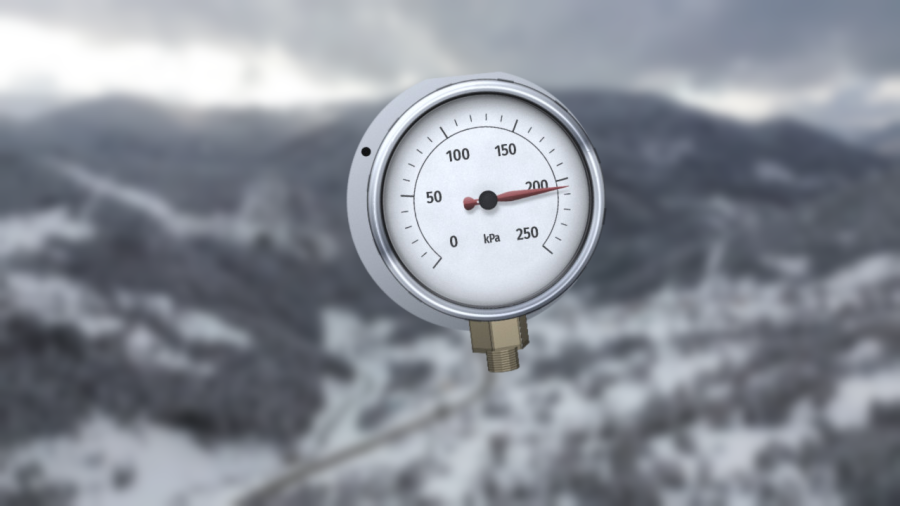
205 kPa
